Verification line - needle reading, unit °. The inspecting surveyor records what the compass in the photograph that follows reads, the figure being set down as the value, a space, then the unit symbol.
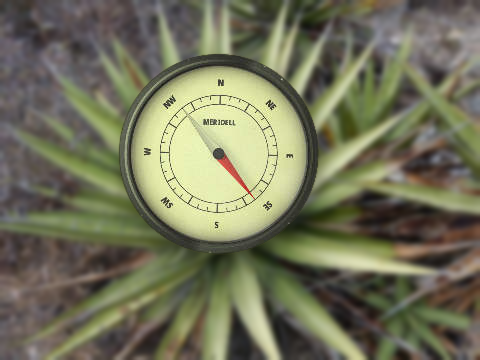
140 °
